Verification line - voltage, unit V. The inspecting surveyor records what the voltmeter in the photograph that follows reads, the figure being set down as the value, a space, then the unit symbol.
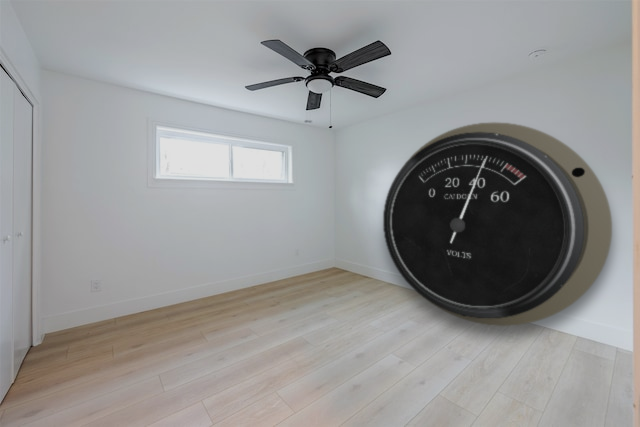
40 V
